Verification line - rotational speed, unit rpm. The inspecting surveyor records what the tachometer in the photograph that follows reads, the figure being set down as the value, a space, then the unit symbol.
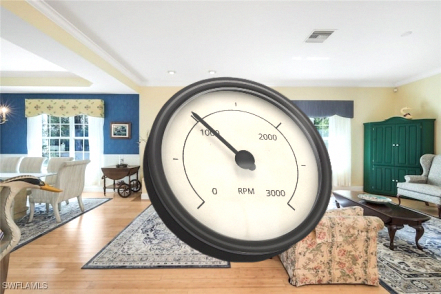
1000 rpm
